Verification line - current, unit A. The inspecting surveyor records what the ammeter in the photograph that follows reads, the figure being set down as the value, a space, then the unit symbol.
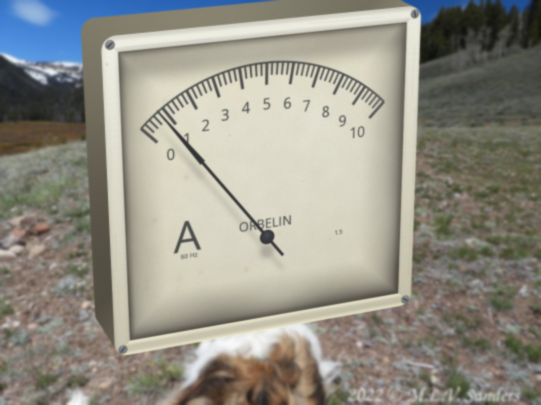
0.8 A
